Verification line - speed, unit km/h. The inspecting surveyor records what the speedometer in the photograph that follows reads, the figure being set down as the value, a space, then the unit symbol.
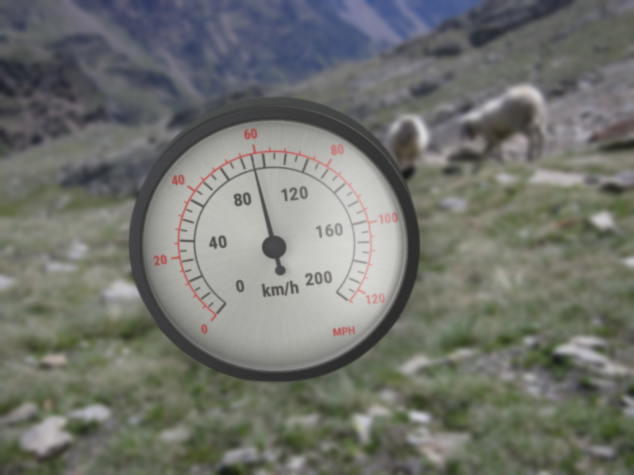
95 km/h
